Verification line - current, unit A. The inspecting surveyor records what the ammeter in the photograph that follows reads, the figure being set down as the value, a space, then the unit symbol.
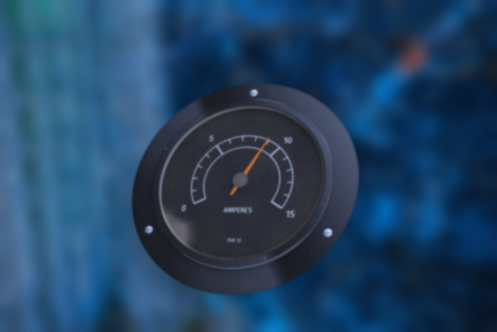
9 A
